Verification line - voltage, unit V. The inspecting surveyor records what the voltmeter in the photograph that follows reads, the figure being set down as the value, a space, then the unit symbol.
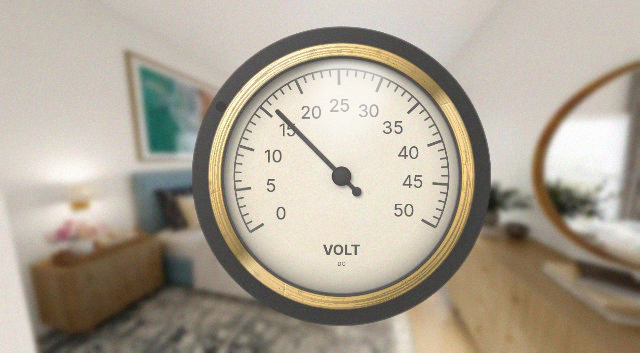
16 V
